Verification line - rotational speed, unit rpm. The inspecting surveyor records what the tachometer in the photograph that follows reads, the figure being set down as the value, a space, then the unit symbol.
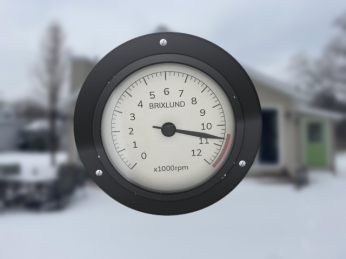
10600 rpm
